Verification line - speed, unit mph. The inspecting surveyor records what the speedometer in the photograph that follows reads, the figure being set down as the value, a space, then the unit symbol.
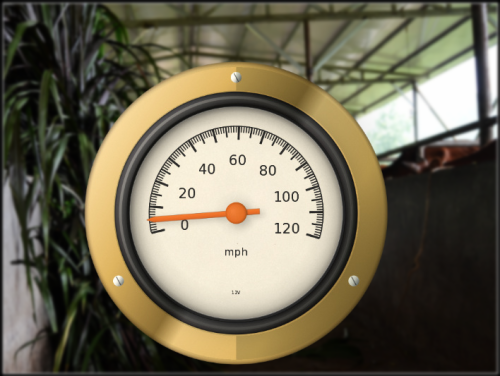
5 mph
